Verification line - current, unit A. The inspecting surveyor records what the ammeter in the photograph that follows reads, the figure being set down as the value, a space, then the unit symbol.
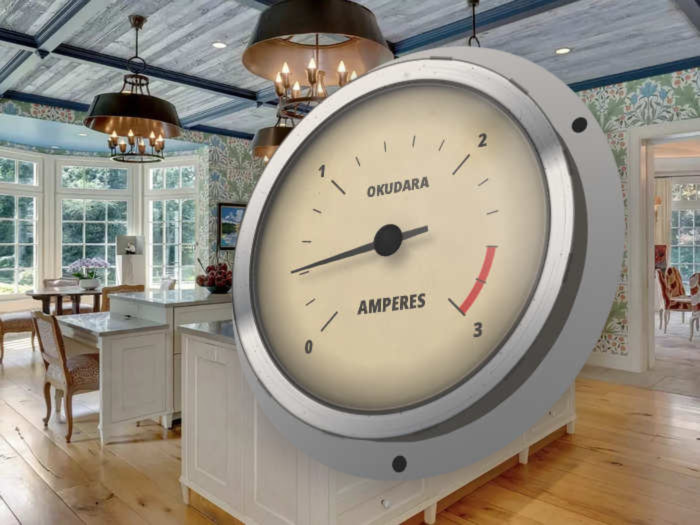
0.4 A
